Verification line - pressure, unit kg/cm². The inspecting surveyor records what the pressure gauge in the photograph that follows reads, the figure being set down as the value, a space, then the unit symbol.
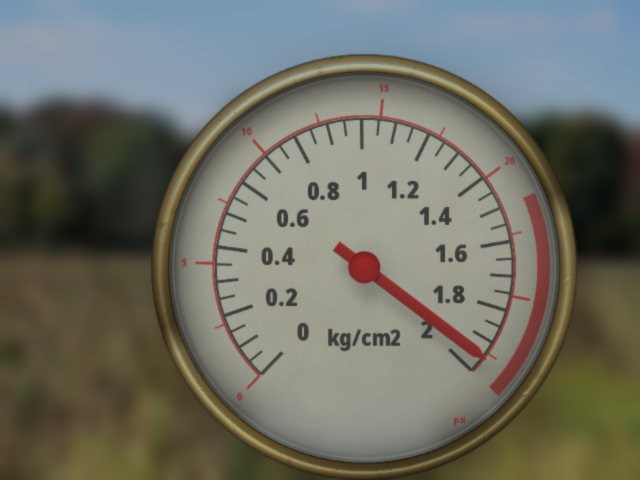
1.95 kg/cm²
